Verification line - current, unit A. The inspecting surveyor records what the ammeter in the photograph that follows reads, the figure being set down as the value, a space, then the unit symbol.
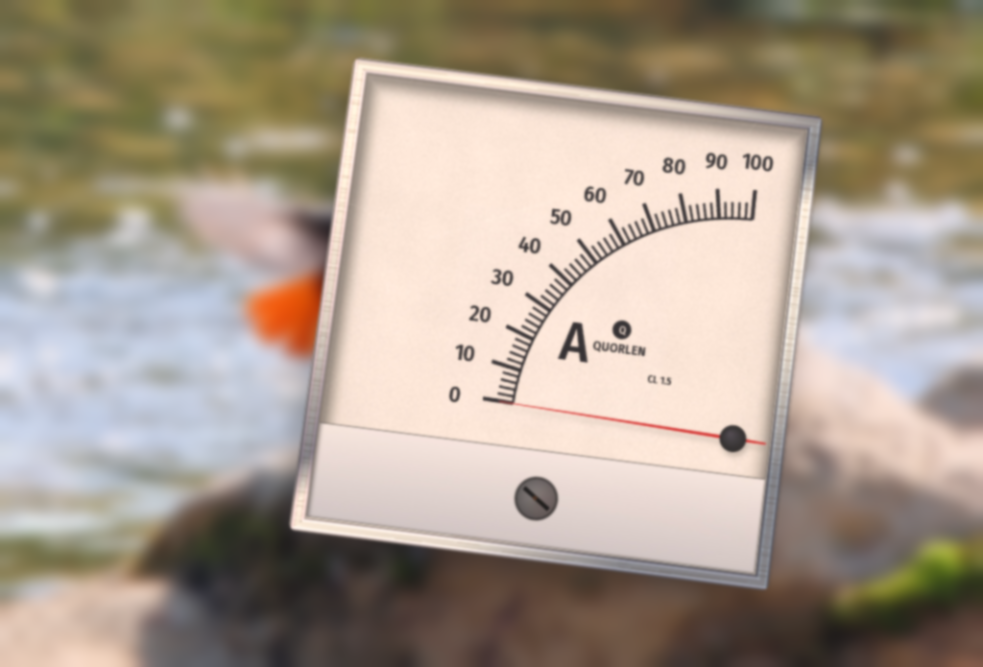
0 A
